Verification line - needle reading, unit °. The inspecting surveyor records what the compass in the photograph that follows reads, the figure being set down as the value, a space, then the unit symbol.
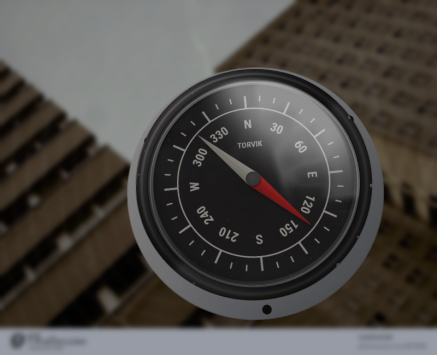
135 °
